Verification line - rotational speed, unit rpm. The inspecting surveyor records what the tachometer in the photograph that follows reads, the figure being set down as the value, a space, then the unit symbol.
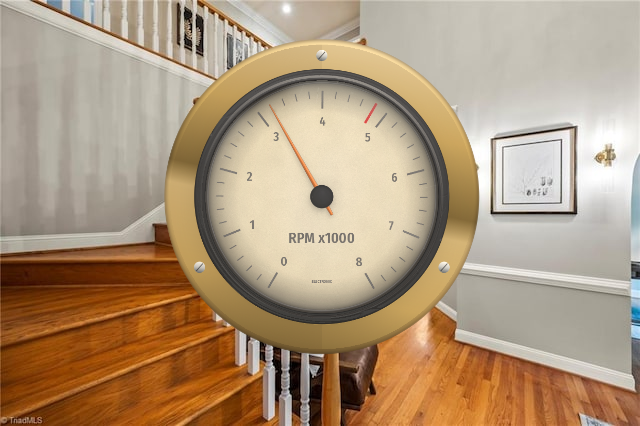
3200 rpm
